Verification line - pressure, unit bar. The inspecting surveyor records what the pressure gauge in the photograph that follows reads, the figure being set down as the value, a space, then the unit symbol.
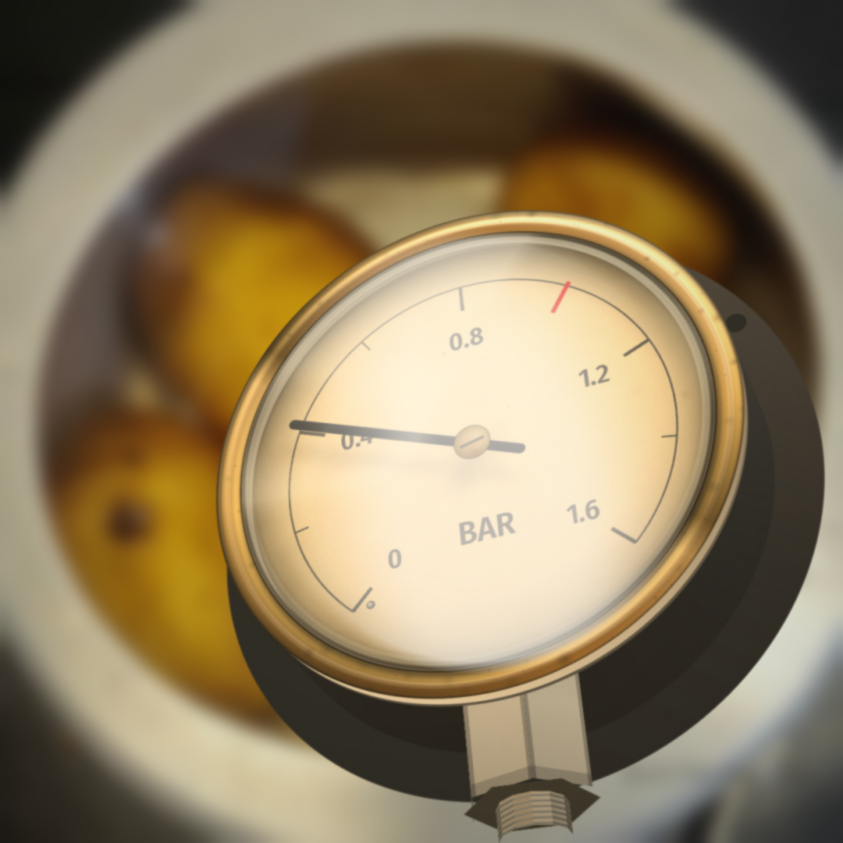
0.4 bar
